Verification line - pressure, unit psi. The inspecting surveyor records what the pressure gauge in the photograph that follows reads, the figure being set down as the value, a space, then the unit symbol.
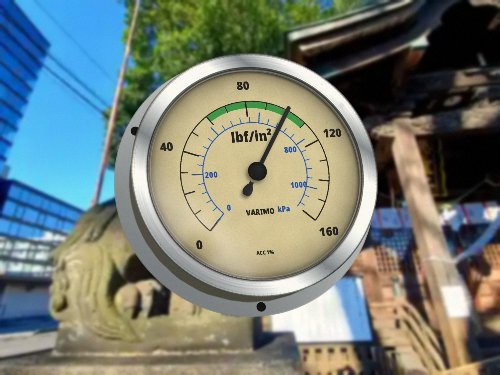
100 psi
